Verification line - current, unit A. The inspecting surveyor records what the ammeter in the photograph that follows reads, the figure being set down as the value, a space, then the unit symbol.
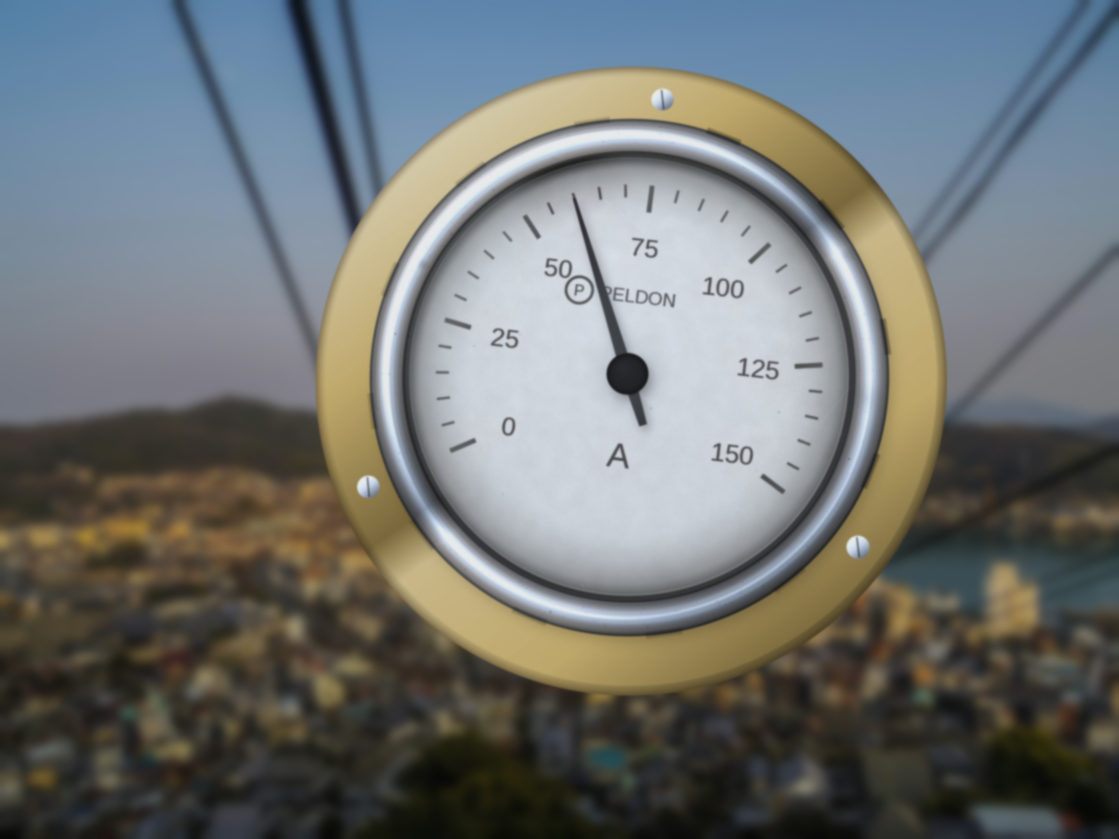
60 A
